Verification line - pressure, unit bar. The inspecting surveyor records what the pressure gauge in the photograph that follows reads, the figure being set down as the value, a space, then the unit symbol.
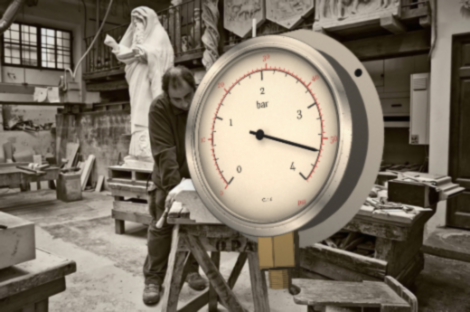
3.6 bar
